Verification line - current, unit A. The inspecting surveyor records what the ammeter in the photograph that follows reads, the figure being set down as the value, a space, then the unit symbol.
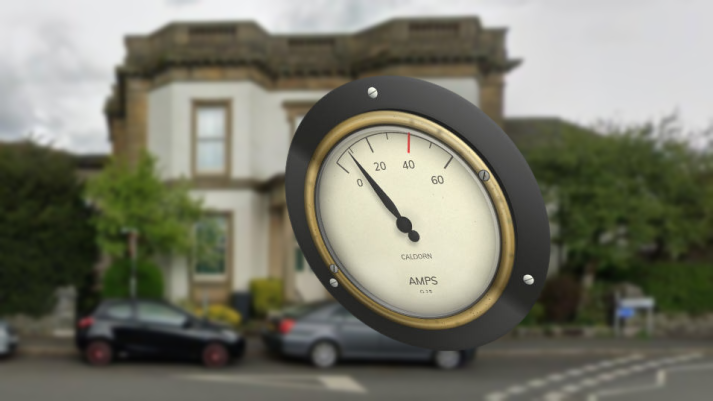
10 A
